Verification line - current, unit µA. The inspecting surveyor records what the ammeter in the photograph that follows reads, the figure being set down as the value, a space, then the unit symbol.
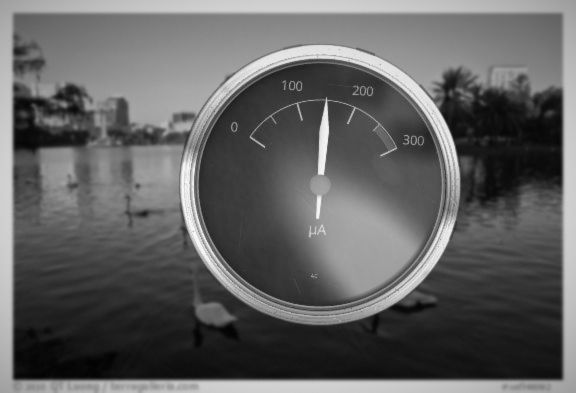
150 µA
